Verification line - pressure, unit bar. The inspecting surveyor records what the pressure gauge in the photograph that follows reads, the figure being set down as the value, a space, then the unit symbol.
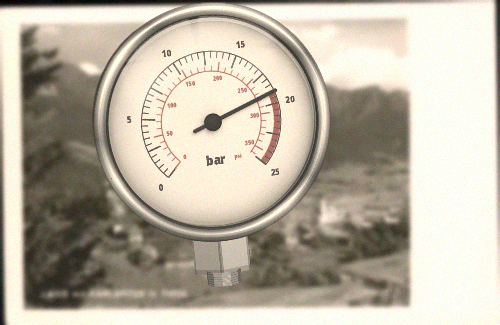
19 bar
